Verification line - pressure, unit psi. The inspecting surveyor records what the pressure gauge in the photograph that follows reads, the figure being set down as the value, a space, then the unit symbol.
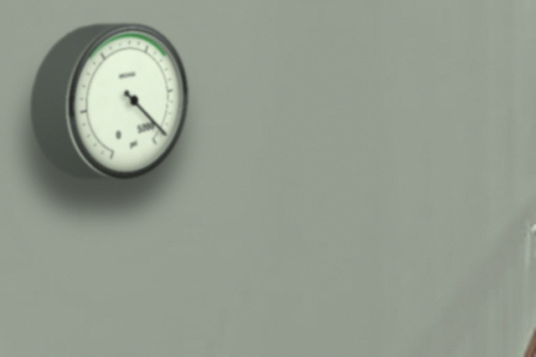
4800 psi
